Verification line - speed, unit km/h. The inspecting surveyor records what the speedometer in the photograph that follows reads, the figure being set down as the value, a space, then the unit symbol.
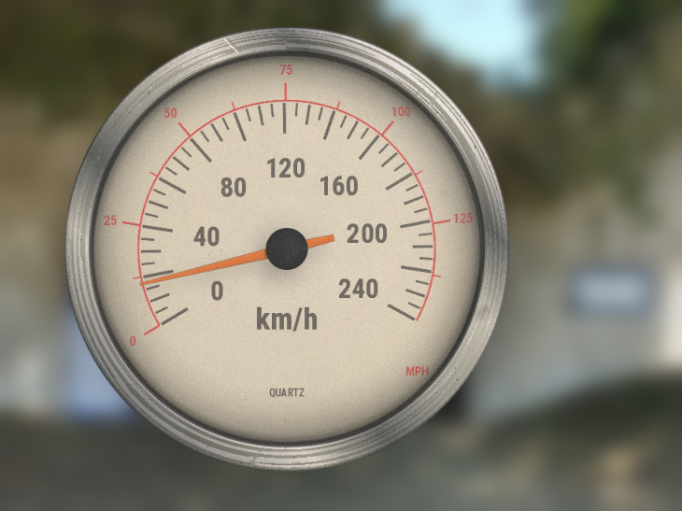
17.5 km/h
